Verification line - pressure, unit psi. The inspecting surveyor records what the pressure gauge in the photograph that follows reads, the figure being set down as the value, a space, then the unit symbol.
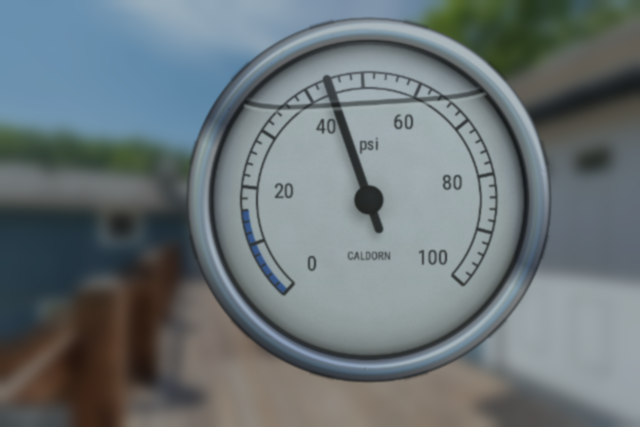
44 psi
